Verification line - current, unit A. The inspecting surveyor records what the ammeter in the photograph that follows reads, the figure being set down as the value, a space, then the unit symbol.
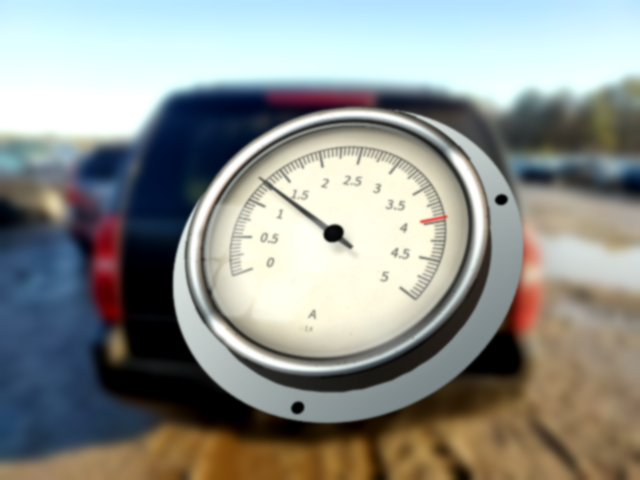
1.25 A
